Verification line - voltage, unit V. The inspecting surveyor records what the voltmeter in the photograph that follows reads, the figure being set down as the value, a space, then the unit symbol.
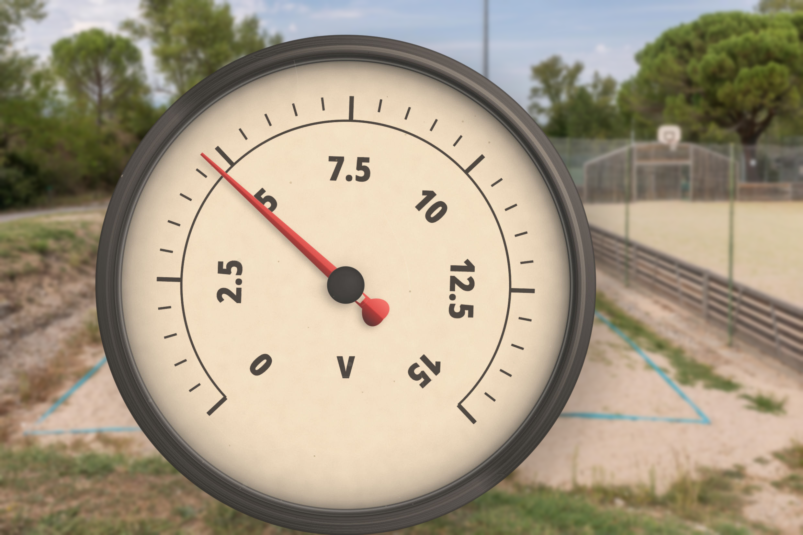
4.75 V
